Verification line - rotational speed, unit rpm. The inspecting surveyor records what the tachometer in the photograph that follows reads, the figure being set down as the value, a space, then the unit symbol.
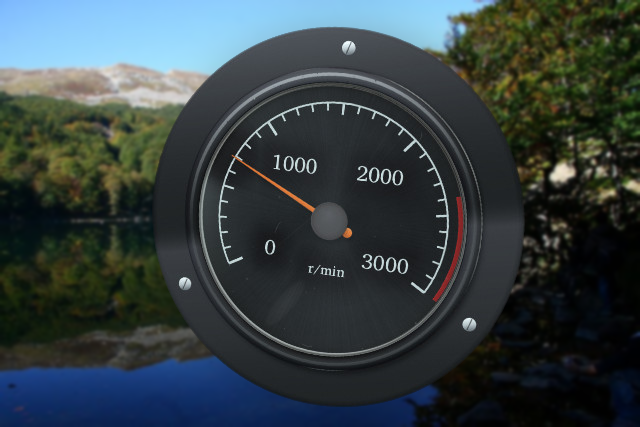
700 rpm
